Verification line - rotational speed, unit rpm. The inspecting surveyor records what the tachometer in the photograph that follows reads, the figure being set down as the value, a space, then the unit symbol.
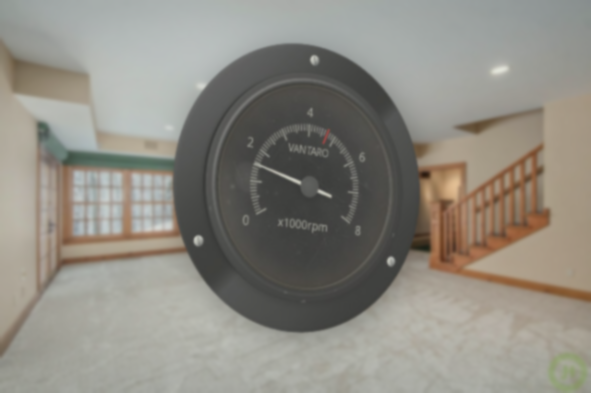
1500 rpm
